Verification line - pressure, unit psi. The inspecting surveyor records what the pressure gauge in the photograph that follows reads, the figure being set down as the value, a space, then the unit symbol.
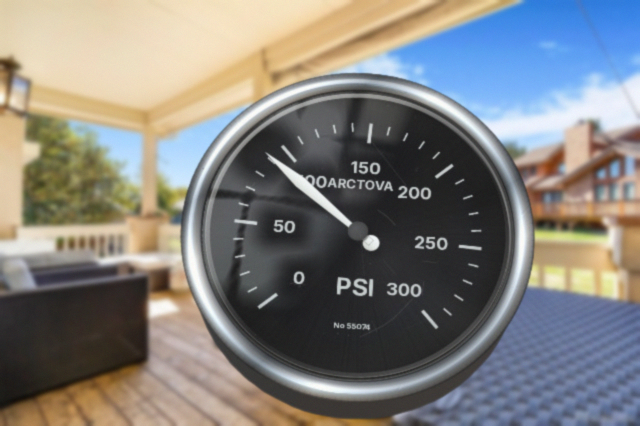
90 psi
